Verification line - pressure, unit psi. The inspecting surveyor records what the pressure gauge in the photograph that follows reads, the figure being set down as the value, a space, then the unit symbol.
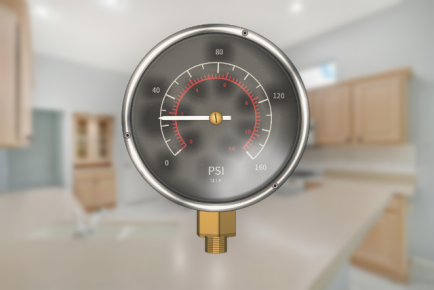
25 psi
